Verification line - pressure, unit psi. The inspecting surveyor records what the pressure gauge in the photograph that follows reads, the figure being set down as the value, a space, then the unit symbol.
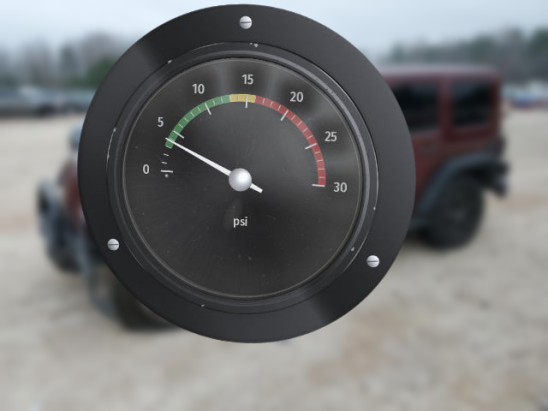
4 psi
